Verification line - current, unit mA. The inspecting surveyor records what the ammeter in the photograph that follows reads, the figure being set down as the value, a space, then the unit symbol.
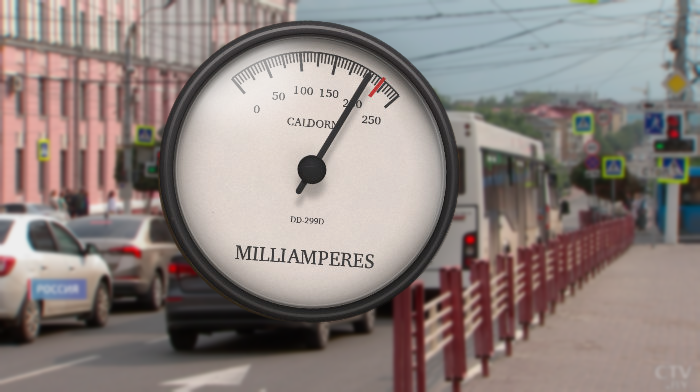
200 mA
